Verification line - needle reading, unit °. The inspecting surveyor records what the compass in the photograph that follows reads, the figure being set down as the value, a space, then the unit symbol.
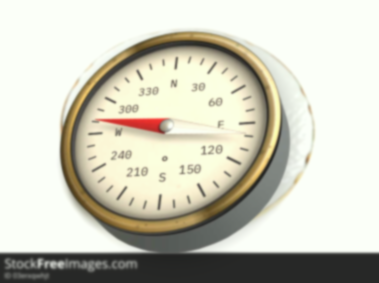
280 °
